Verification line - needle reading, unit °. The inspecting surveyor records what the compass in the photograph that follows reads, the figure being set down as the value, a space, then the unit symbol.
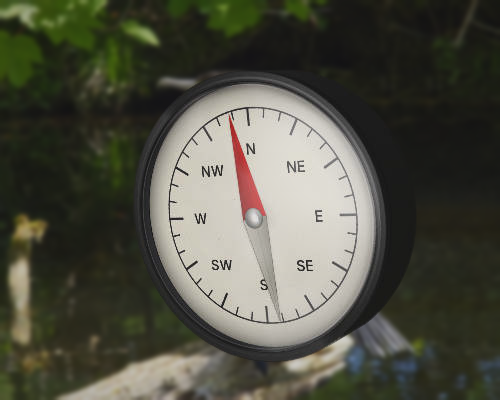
350 °
